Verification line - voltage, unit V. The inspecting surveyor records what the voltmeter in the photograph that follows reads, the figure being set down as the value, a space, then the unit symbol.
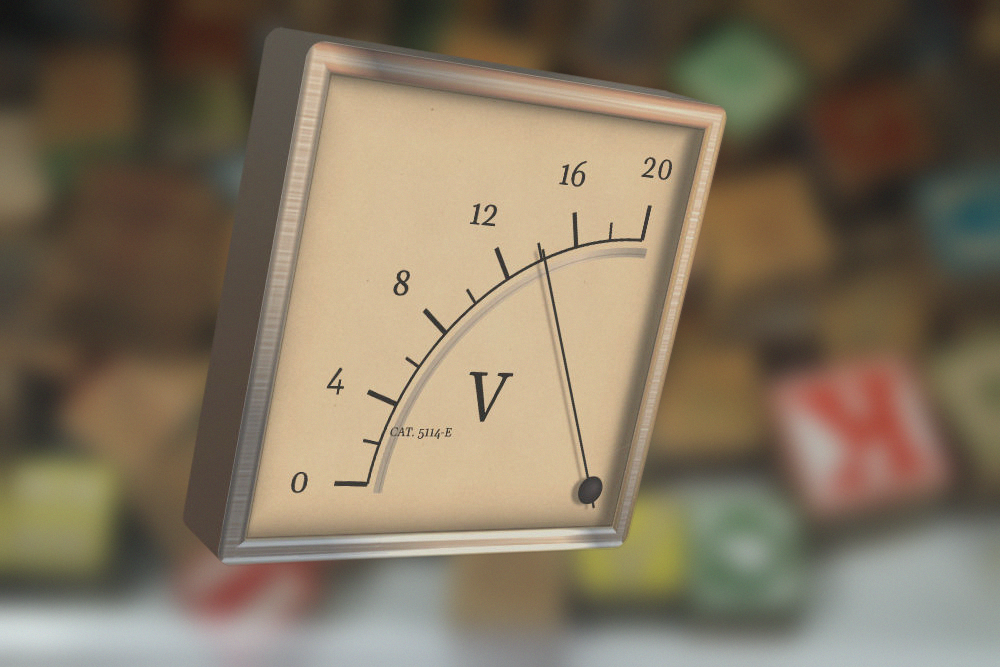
14 V
